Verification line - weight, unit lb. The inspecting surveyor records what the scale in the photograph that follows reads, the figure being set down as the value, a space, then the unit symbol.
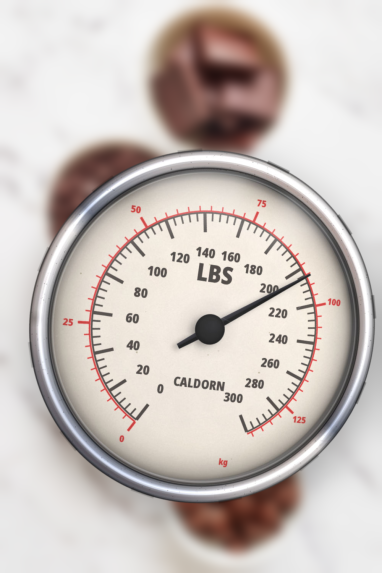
204 lb
